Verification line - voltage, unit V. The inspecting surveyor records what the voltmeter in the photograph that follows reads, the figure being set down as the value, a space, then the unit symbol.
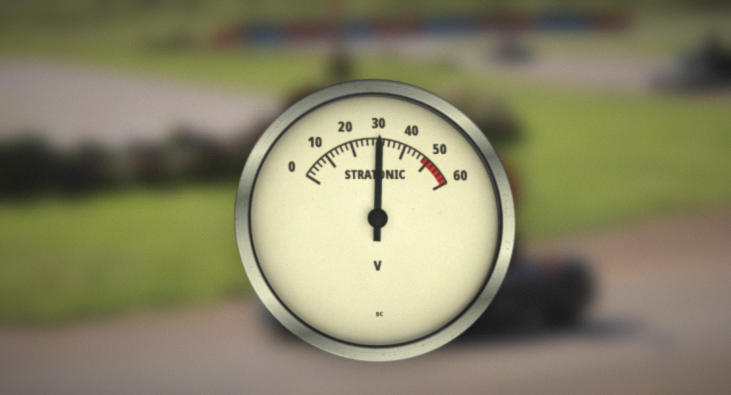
30 V
